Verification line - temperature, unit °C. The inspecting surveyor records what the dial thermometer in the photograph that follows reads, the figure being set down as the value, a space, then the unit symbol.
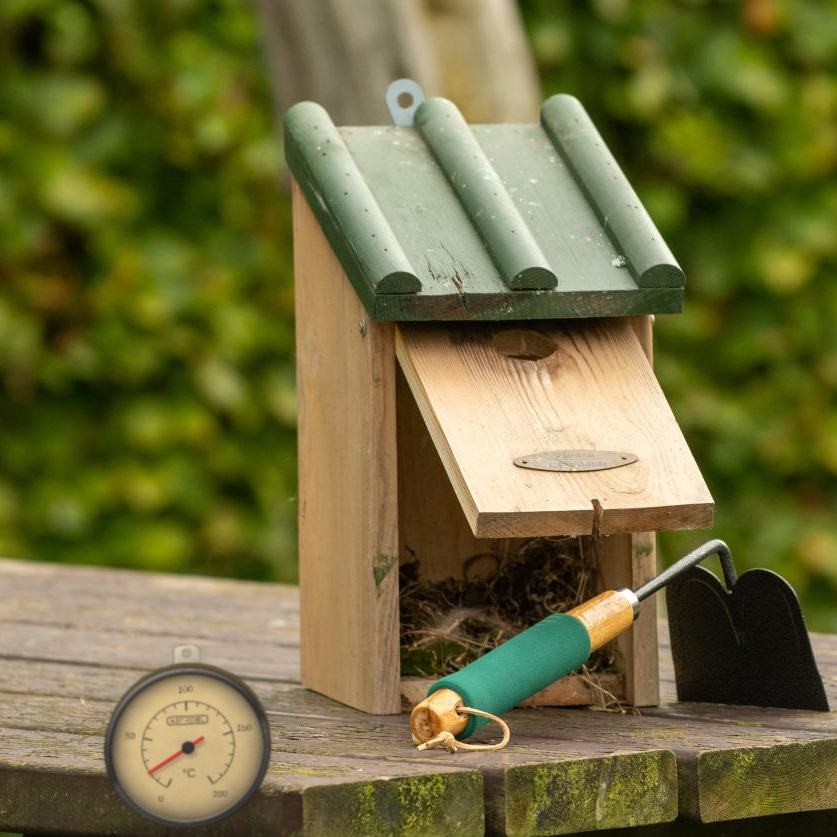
20 °C
